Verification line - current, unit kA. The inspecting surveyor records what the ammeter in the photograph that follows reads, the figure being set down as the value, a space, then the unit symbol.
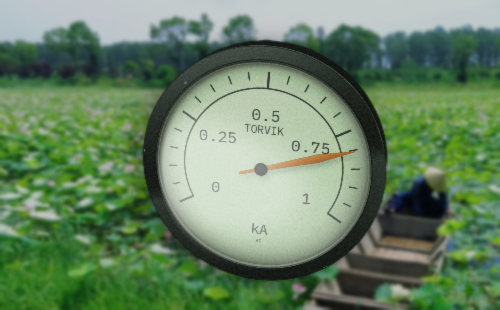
0.8 kA
